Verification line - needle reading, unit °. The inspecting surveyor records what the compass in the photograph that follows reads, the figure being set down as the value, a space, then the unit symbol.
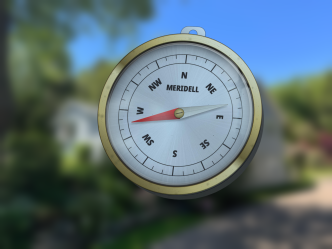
255 °
